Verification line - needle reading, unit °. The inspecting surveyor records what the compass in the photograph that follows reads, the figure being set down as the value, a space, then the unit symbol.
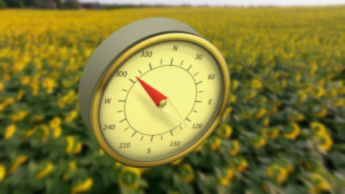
307.5 °
